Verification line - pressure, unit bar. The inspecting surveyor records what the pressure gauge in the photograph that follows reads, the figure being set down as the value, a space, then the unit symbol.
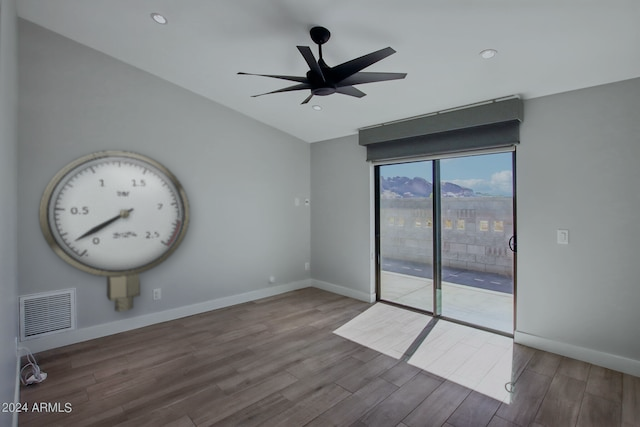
0.15 bar
